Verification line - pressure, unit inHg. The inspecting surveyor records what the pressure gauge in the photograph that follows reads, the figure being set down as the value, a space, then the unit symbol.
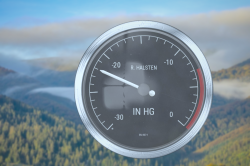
-22 inHg
